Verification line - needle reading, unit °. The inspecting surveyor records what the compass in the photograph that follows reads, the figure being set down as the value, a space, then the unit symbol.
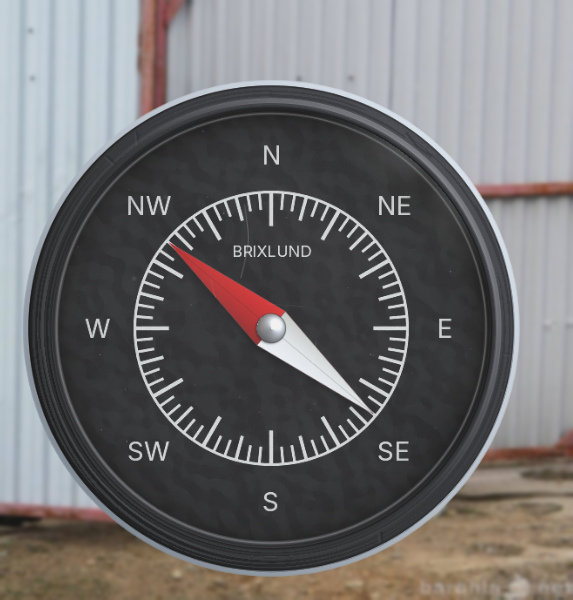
310 °
